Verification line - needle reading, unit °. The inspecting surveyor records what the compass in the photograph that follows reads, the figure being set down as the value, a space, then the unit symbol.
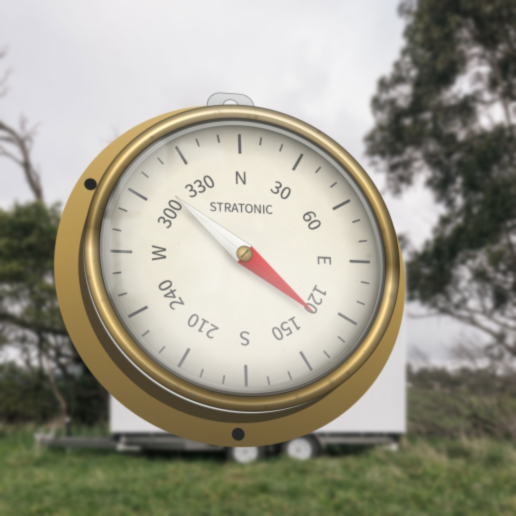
130 °
